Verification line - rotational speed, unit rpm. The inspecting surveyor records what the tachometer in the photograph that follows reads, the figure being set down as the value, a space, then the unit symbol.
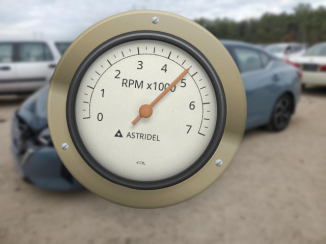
4750 rpm
